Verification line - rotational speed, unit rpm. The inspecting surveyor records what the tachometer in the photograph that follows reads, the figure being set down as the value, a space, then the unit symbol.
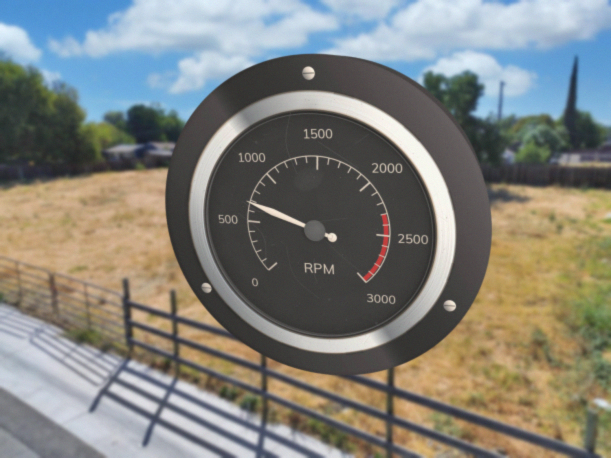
700 rpm
